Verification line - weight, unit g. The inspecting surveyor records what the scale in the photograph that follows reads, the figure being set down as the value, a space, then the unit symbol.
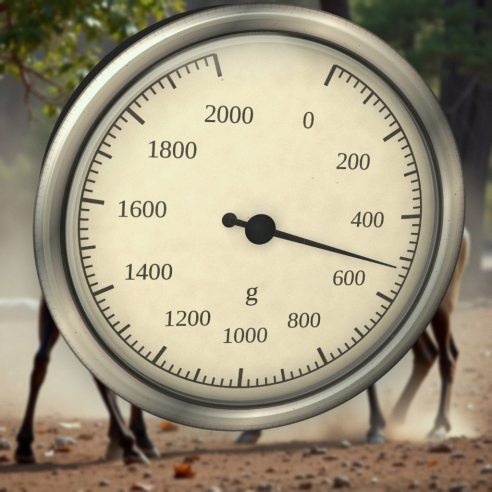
520 g
